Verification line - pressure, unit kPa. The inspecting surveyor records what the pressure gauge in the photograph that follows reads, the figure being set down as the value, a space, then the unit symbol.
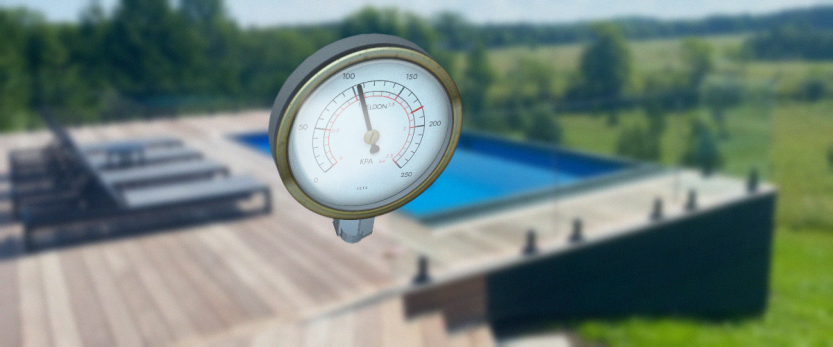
105 kPa
